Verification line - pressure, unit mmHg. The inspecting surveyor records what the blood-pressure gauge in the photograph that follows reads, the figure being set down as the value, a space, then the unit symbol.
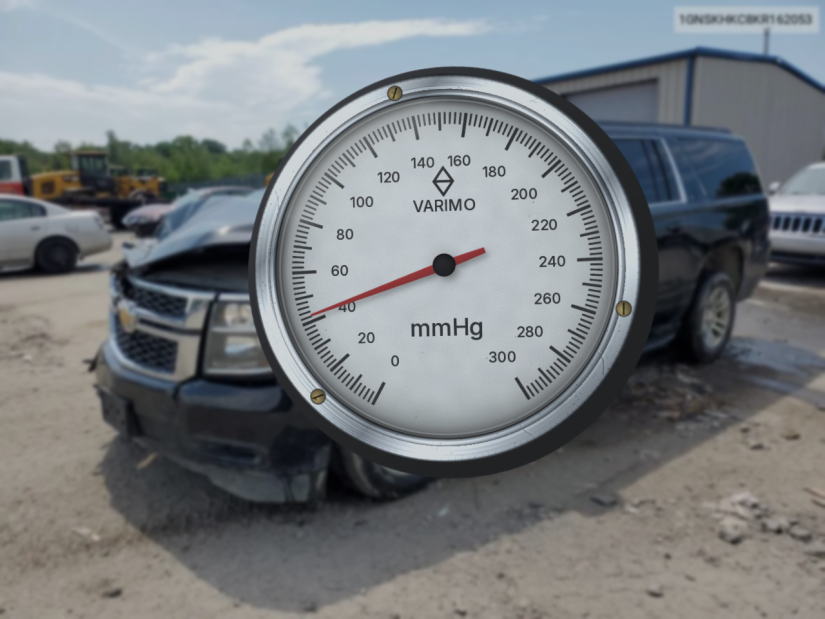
42 mmHg
